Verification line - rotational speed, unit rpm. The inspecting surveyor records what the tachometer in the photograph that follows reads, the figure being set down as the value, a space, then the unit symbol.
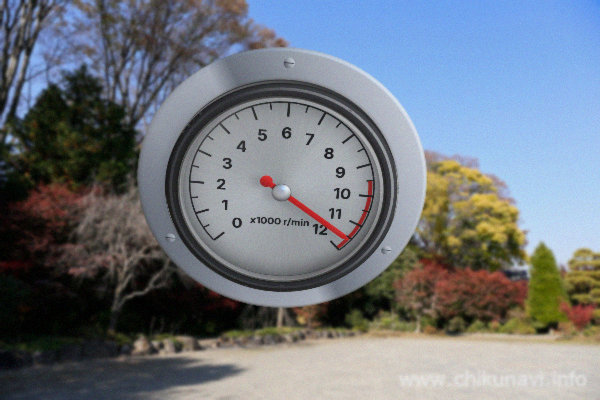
11500 rpm
